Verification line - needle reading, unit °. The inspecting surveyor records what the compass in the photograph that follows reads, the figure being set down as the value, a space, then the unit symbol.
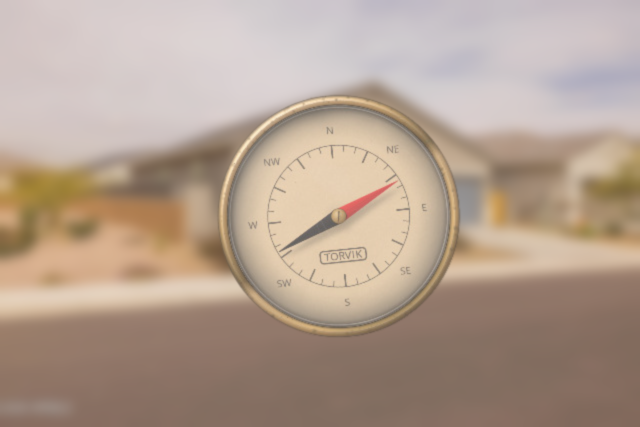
65 °
